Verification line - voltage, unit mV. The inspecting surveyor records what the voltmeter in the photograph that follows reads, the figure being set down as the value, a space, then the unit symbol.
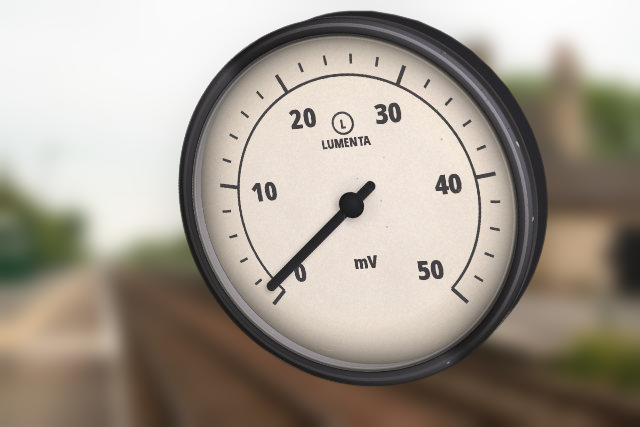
1 mV
